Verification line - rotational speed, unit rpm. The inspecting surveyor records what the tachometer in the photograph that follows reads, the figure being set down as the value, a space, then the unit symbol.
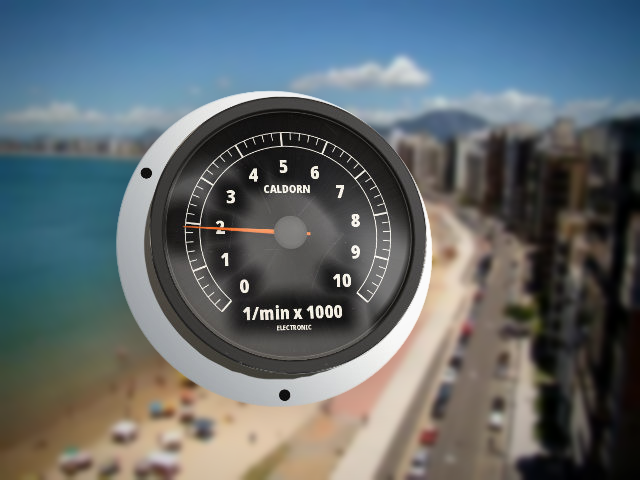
1900 rpm
